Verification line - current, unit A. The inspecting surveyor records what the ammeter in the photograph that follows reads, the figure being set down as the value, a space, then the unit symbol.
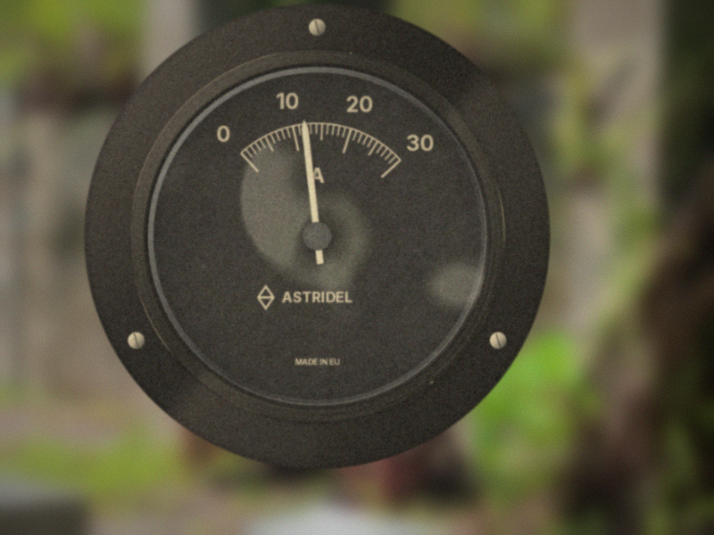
12 A
